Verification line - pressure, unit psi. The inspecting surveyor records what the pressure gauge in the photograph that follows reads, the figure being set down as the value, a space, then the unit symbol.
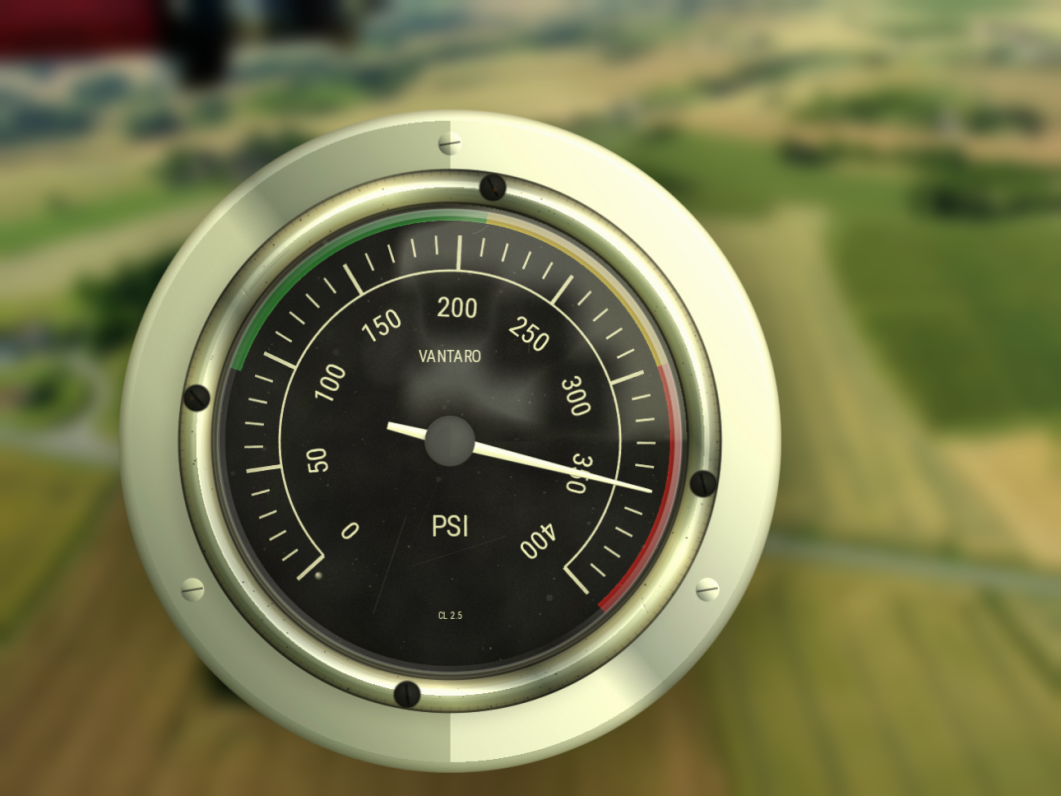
350 psi
